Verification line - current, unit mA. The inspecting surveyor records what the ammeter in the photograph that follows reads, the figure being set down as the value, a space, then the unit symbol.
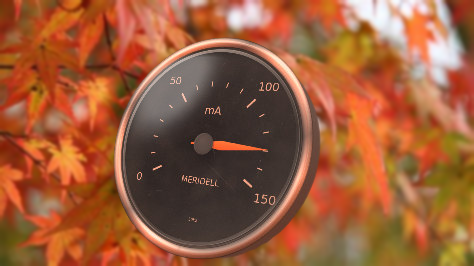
130 mA
